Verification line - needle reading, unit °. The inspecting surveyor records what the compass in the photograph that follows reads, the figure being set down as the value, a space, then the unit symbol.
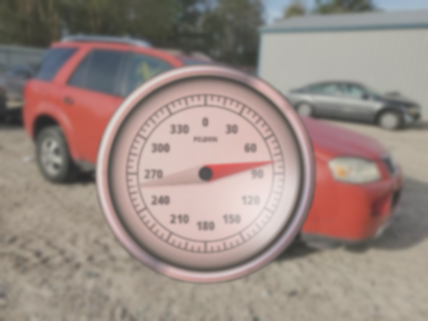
80 °
